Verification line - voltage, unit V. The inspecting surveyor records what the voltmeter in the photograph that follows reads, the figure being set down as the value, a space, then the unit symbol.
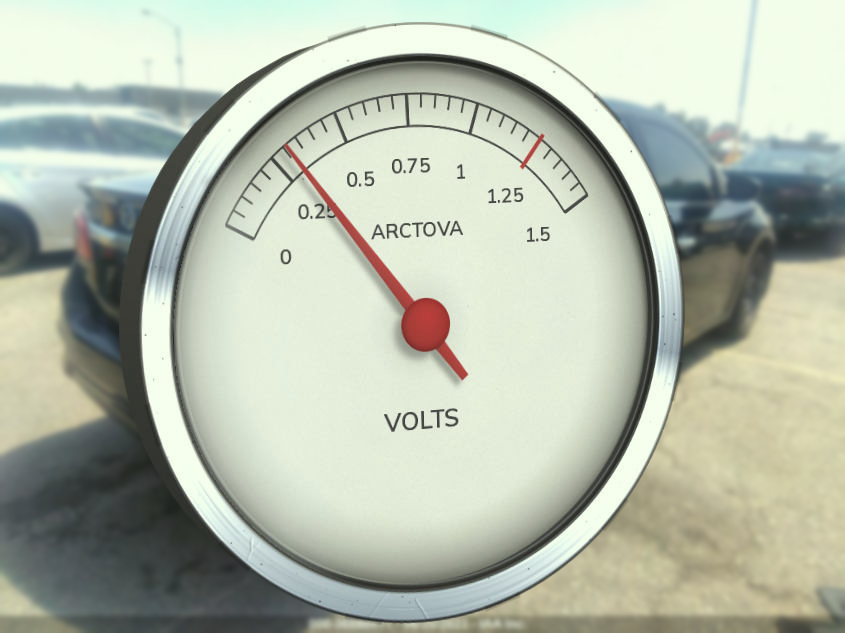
0.3 V
